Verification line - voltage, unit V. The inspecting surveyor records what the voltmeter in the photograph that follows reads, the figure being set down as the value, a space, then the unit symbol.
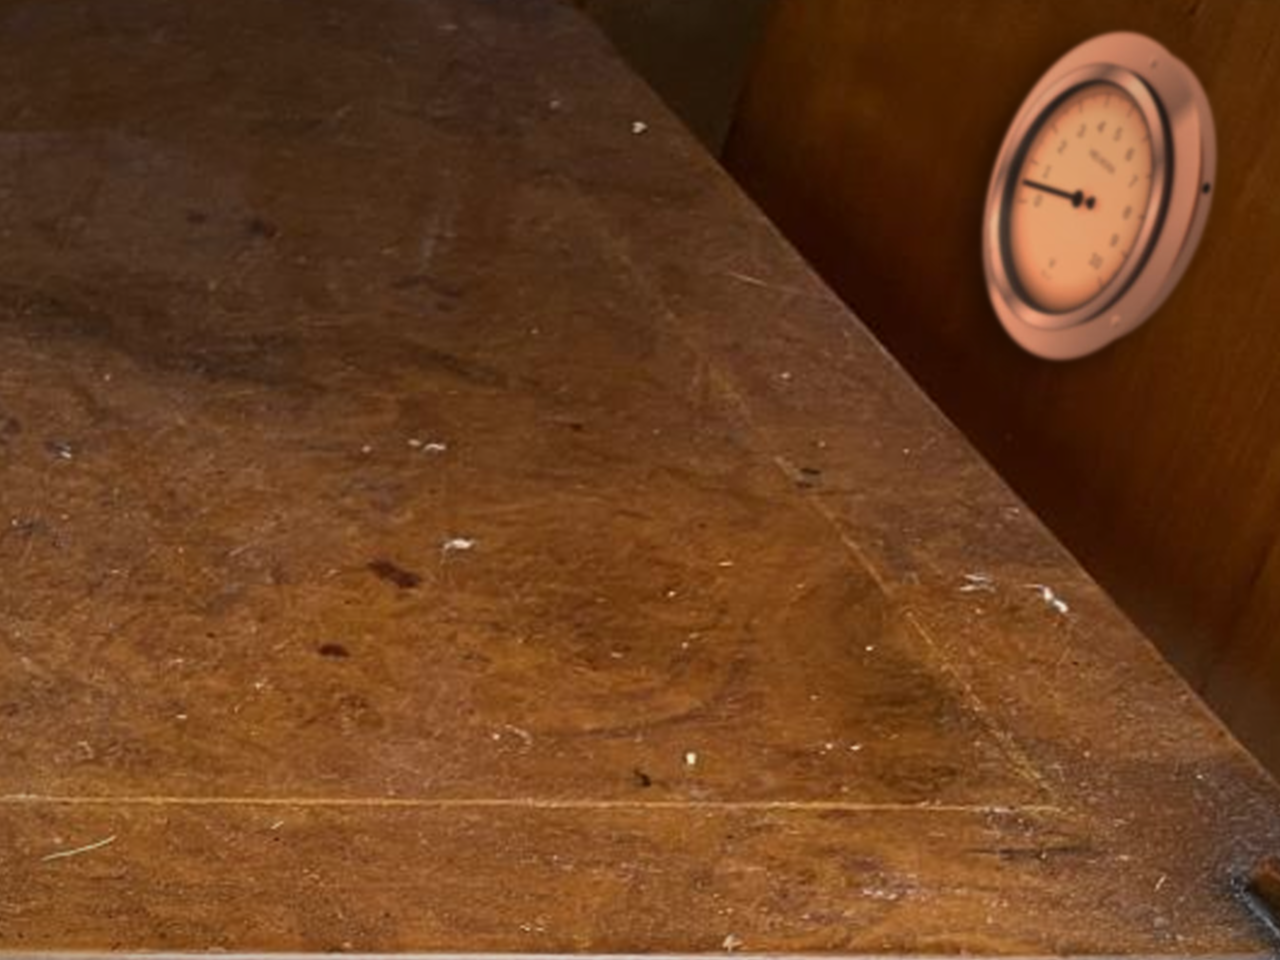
0.5 V
